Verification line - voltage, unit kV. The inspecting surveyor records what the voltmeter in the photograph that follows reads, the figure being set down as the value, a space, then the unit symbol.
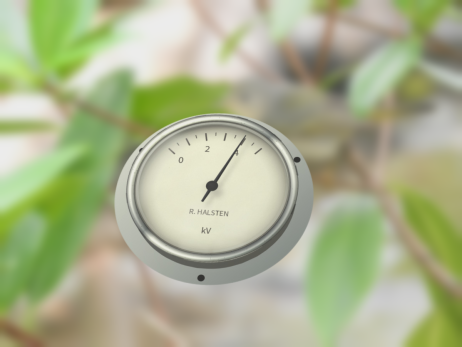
4 kV
